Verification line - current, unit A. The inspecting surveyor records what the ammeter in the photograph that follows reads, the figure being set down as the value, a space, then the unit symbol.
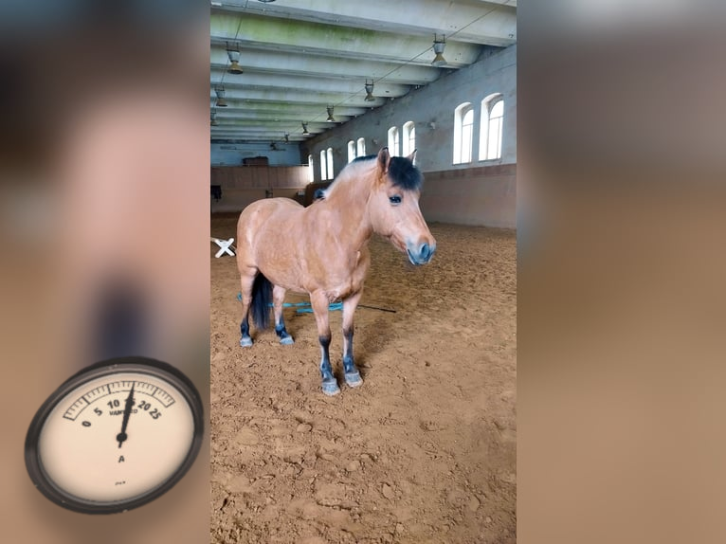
15 A
